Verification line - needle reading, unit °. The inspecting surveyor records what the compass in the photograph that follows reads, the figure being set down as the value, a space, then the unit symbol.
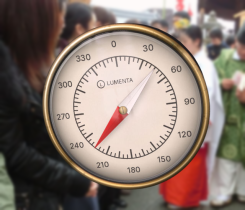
225 °
